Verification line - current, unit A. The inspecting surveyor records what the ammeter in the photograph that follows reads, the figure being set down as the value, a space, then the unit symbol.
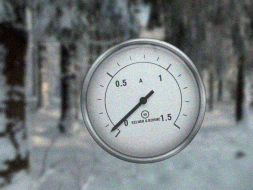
0.05 A
